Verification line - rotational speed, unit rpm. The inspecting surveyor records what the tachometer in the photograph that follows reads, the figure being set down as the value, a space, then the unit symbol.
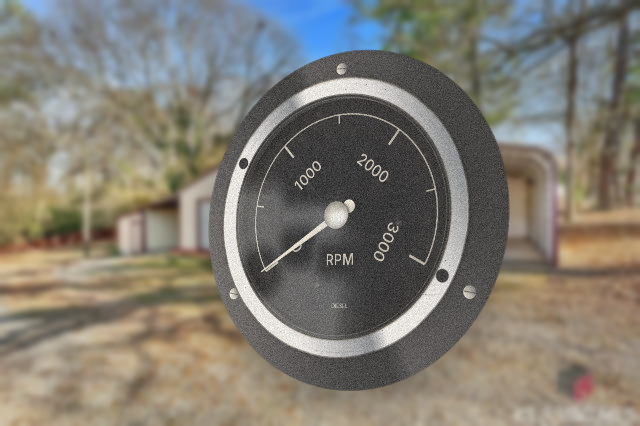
0 rpm
